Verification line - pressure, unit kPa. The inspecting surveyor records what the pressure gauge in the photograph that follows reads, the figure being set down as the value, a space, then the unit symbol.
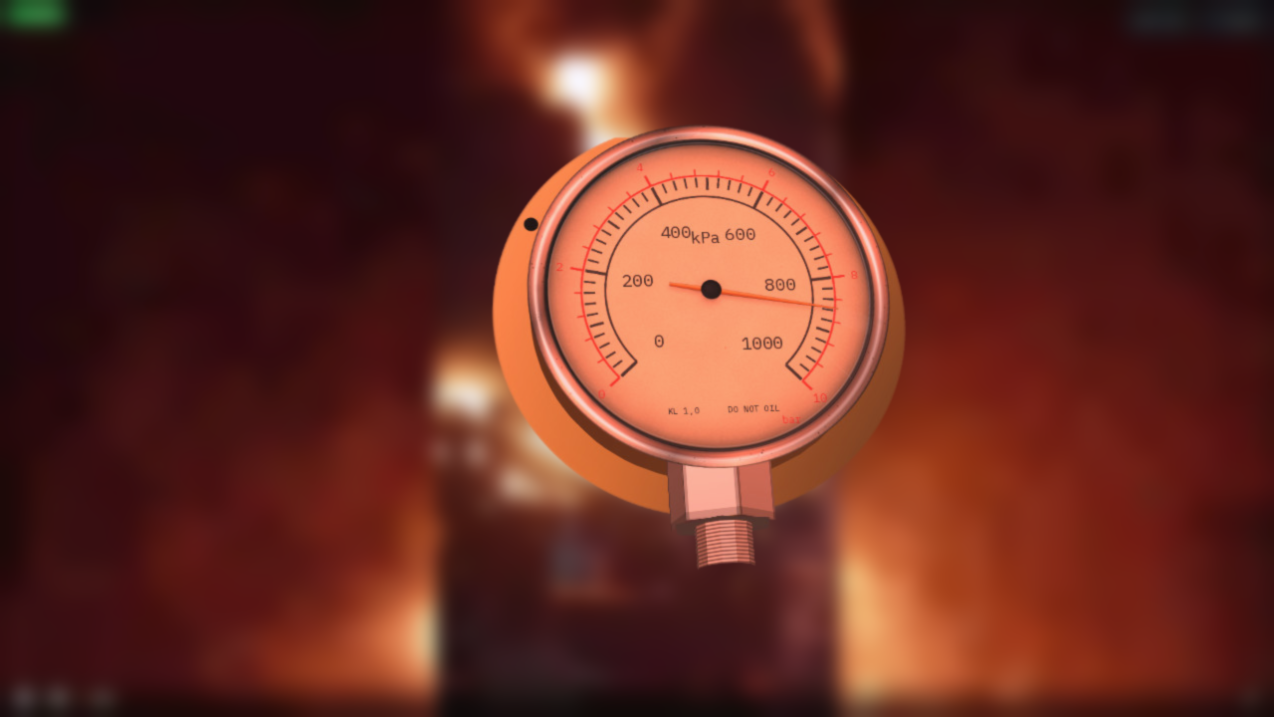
860 kPa
